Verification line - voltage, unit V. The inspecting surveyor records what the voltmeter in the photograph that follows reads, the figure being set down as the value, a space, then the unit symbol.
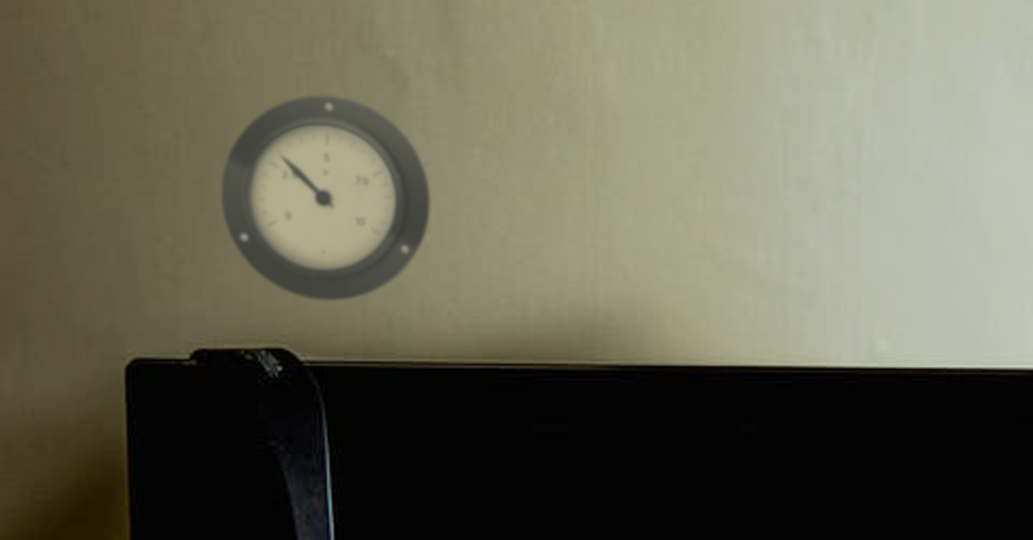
3 V
